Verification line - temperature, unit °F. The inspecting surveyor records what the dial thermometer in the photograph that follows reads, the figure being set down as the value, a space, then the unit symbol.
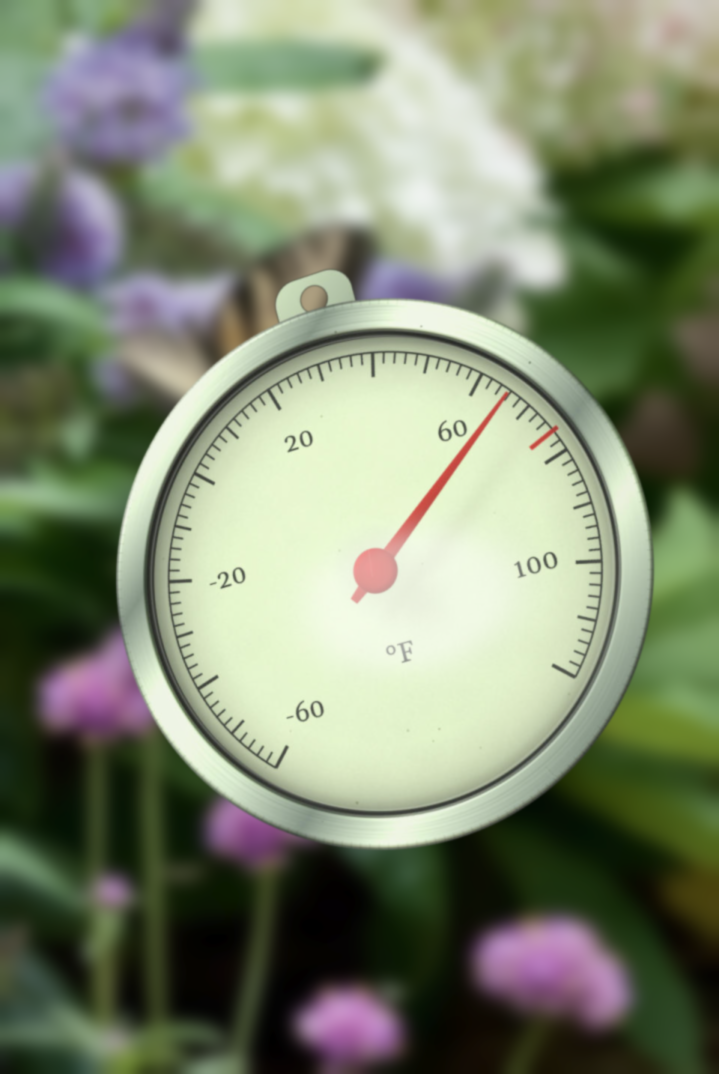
66 °F
